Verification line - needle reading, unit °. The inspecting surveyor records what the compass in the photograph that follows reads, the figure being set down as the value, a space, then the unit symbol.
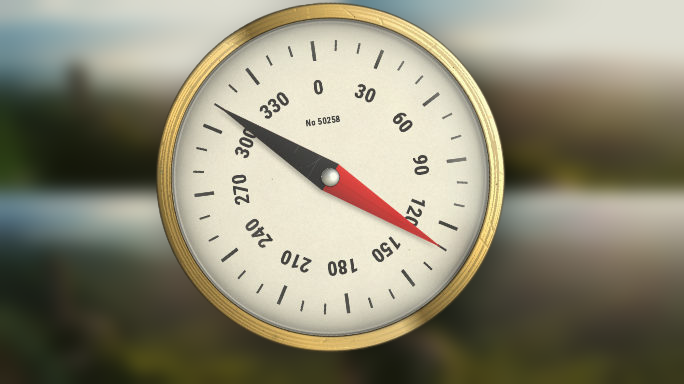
130 °
